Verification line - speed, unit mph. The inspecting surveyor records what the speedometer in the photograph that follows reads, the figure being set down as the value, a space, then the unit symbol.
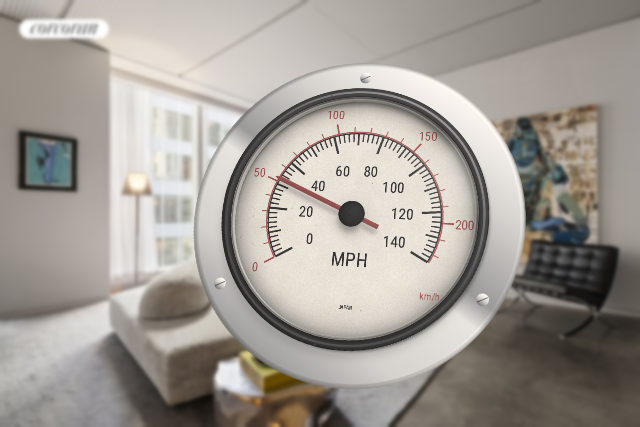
32 mph
